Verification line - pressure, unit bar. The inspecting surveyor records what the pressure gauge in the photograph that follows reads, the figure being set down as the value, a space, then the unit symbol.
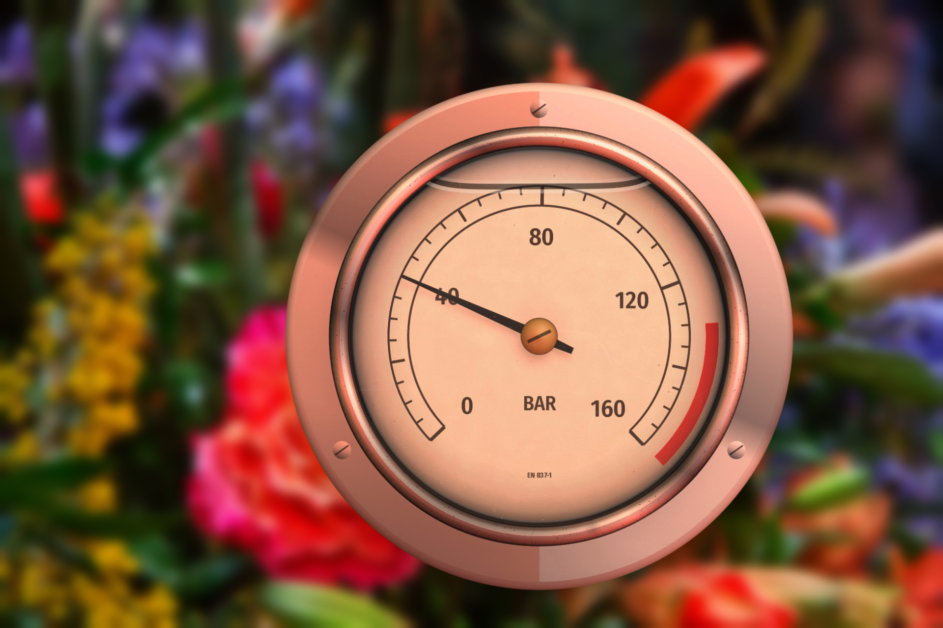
40 bar
